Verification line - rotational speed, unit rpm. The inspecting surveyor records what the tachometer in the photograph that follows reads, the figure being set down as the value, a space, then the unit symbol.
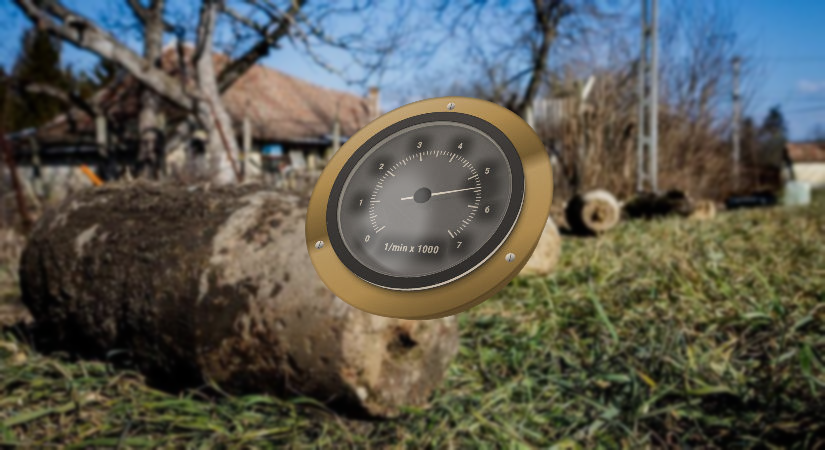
5500 rpm
